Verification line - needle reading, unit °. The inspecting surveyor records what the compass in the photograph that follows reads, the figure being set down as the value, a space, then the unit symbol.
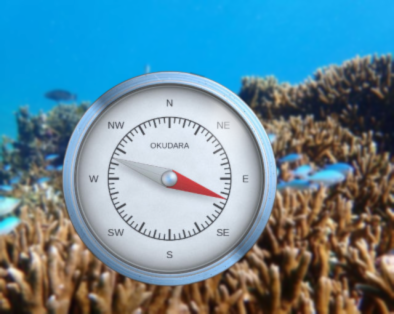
110 °
